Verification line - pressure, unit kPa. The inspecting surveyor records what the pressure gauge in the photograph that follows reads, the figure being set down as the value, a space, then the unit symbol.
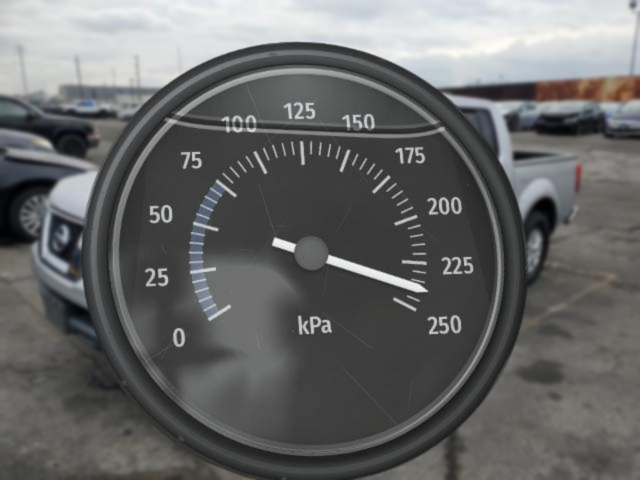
240 kPa
